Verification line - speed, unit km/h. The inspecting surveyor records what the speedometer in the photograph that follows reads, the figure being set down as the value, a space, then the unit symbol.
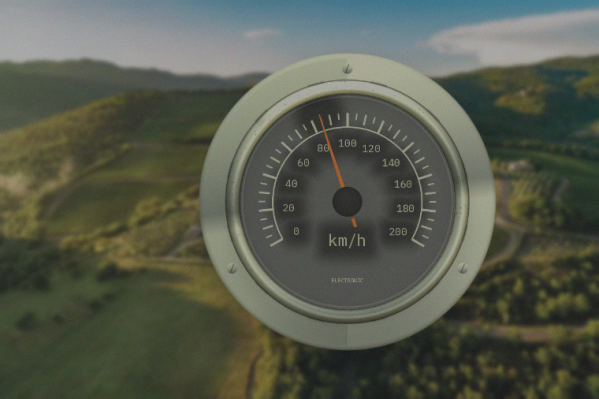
85 km/h
